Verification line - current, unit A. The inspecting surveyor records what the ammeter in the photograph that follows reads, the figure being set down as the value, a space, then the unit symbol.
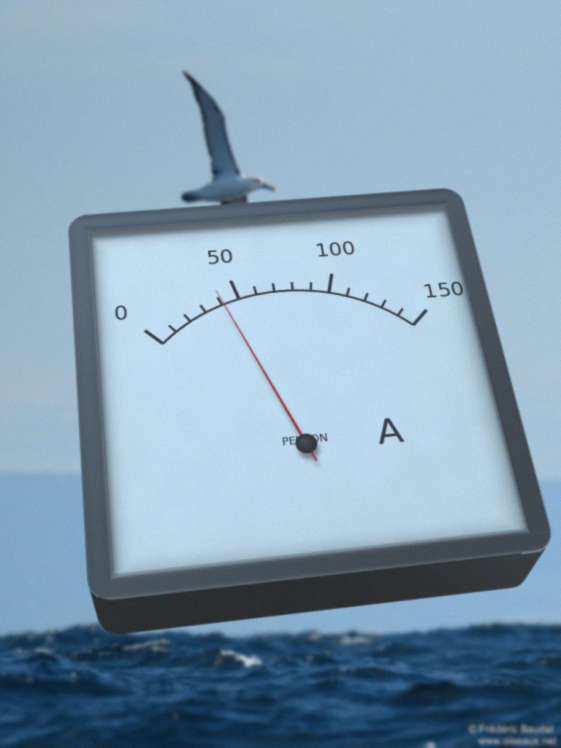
40 A
